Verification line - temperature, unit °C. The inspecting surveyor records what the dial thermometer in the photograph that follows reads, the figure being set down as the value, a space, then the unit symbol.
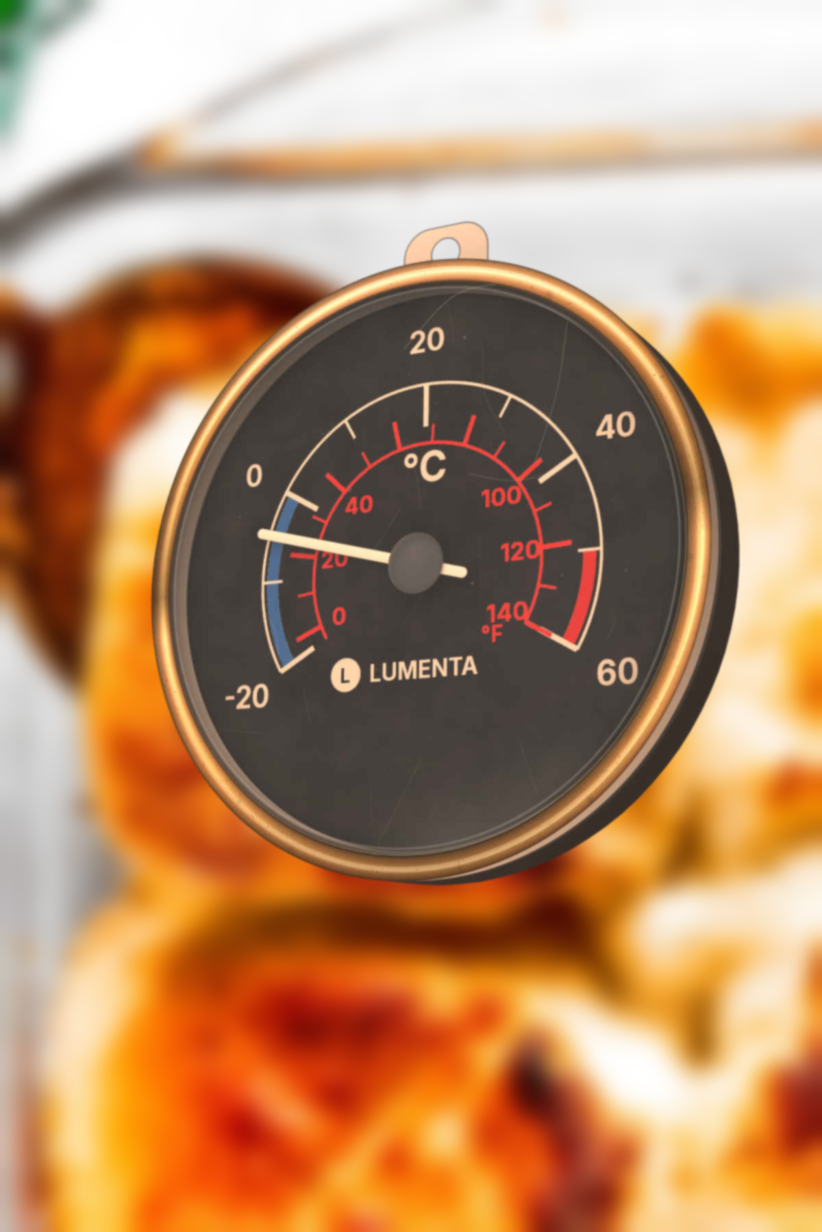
-5 °C
